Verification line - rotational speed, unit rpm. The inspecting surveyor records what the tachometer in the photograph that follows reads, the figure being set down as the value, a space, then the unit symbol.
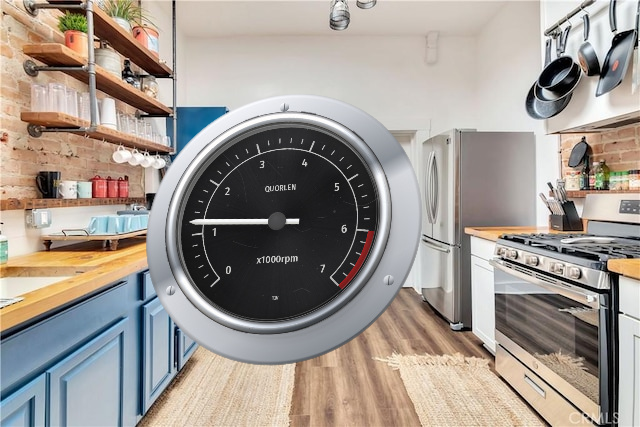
1200 rpm
